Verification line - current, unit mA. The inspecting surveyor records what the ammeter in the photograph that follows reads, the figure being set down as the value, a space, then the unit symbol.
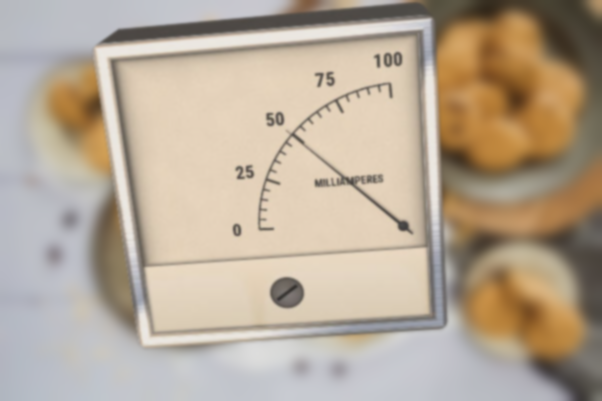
50 mA
